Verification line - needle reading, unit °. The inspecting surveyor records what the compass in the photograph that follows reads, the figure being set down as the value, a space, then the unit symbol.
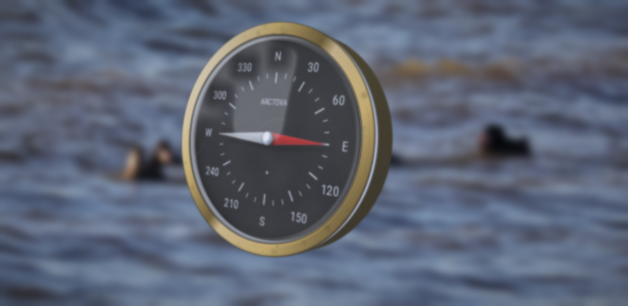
90 °
